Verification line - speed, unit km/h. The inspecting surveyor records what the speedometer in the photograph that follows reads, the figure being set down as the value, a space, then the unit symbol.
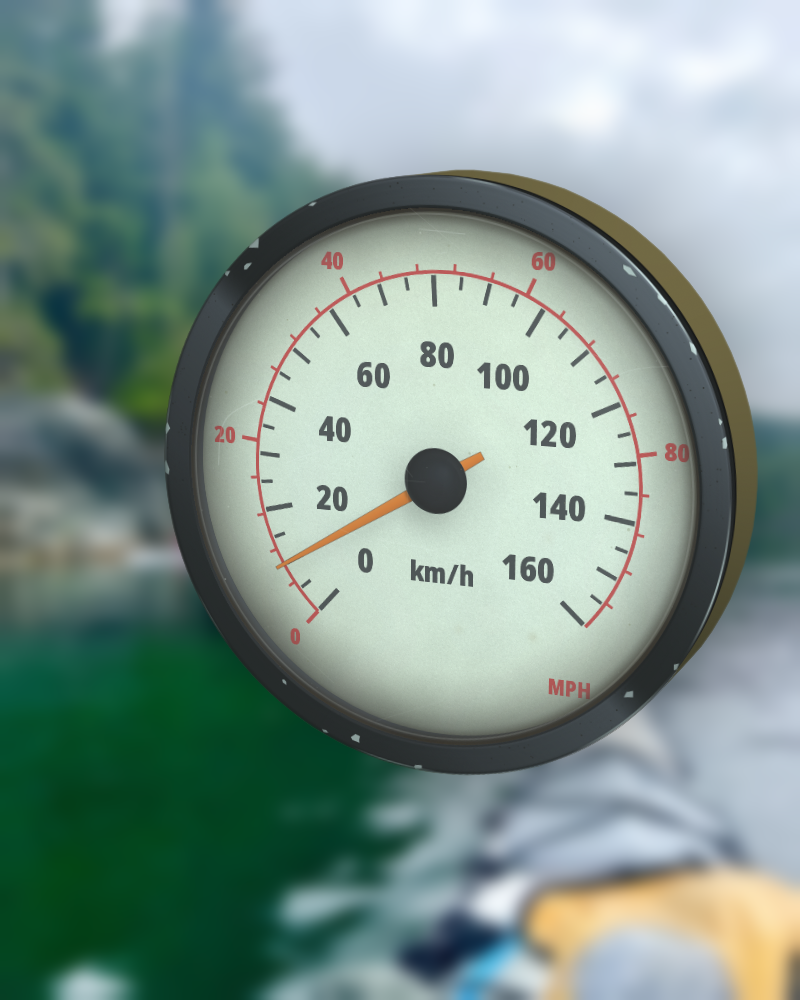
10 km/h
